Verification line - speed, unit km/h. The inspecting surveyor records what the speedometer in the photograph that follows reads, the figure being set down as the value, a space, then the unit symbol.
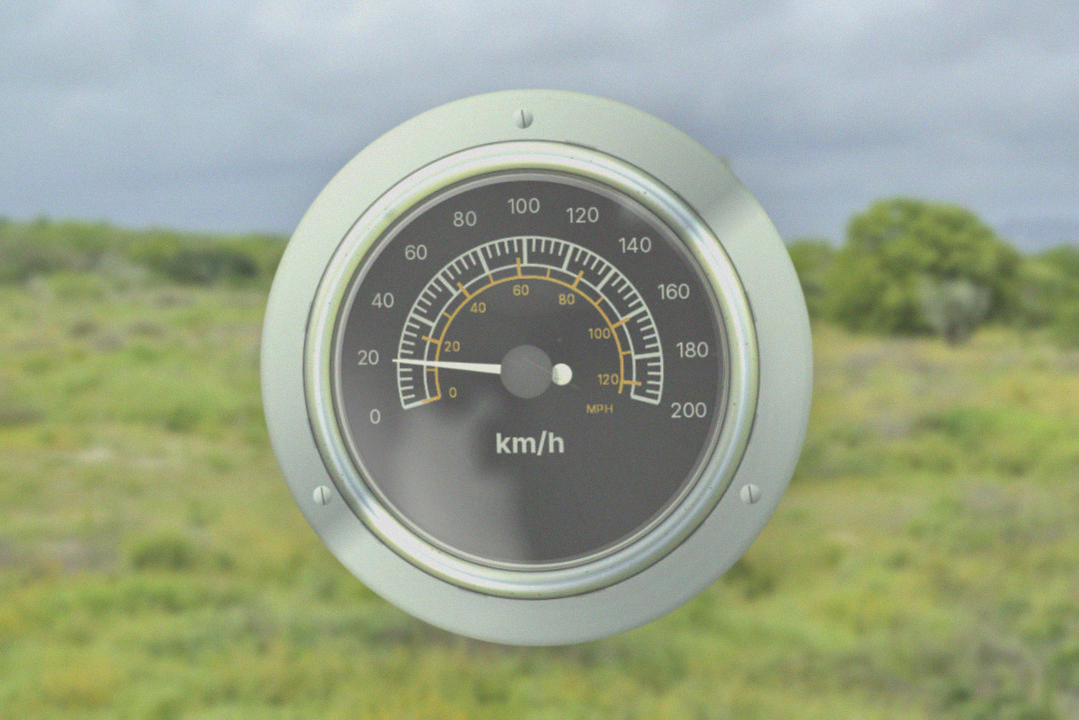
20 km/h
